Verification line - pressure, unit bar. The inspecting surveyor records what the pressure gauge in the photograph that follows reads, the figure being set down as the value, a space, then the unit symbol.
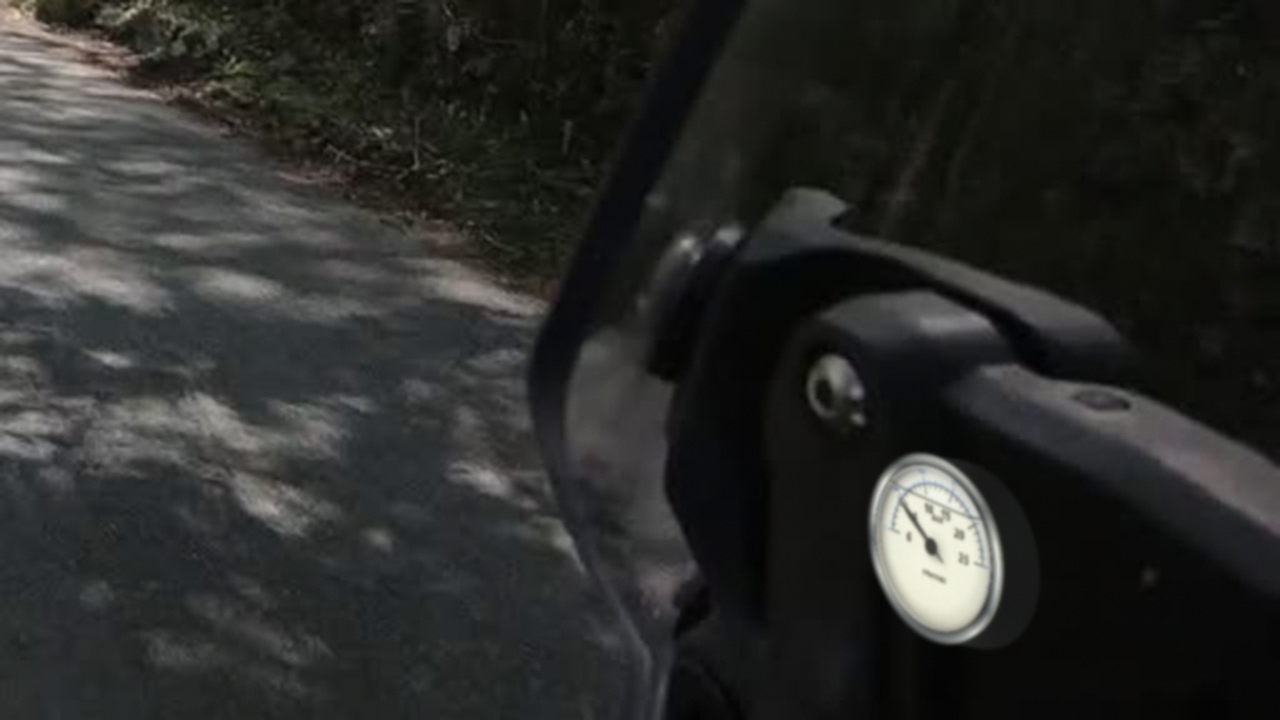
5 bar
